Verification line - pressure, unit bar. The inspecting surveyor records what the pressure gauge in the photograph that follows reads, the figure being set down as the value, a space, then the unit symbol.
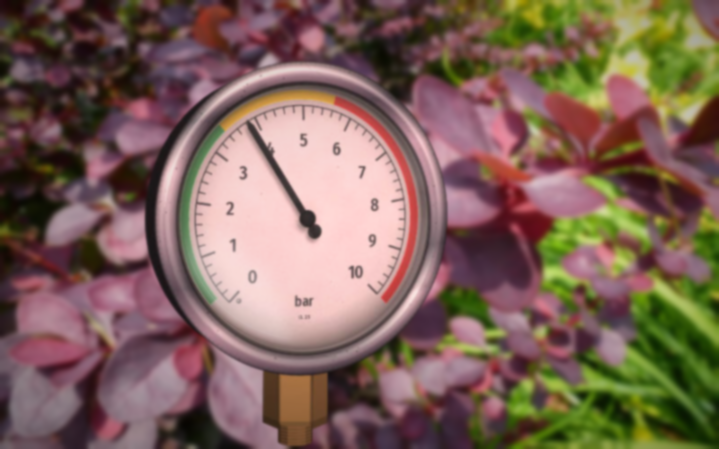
3.8 bar
